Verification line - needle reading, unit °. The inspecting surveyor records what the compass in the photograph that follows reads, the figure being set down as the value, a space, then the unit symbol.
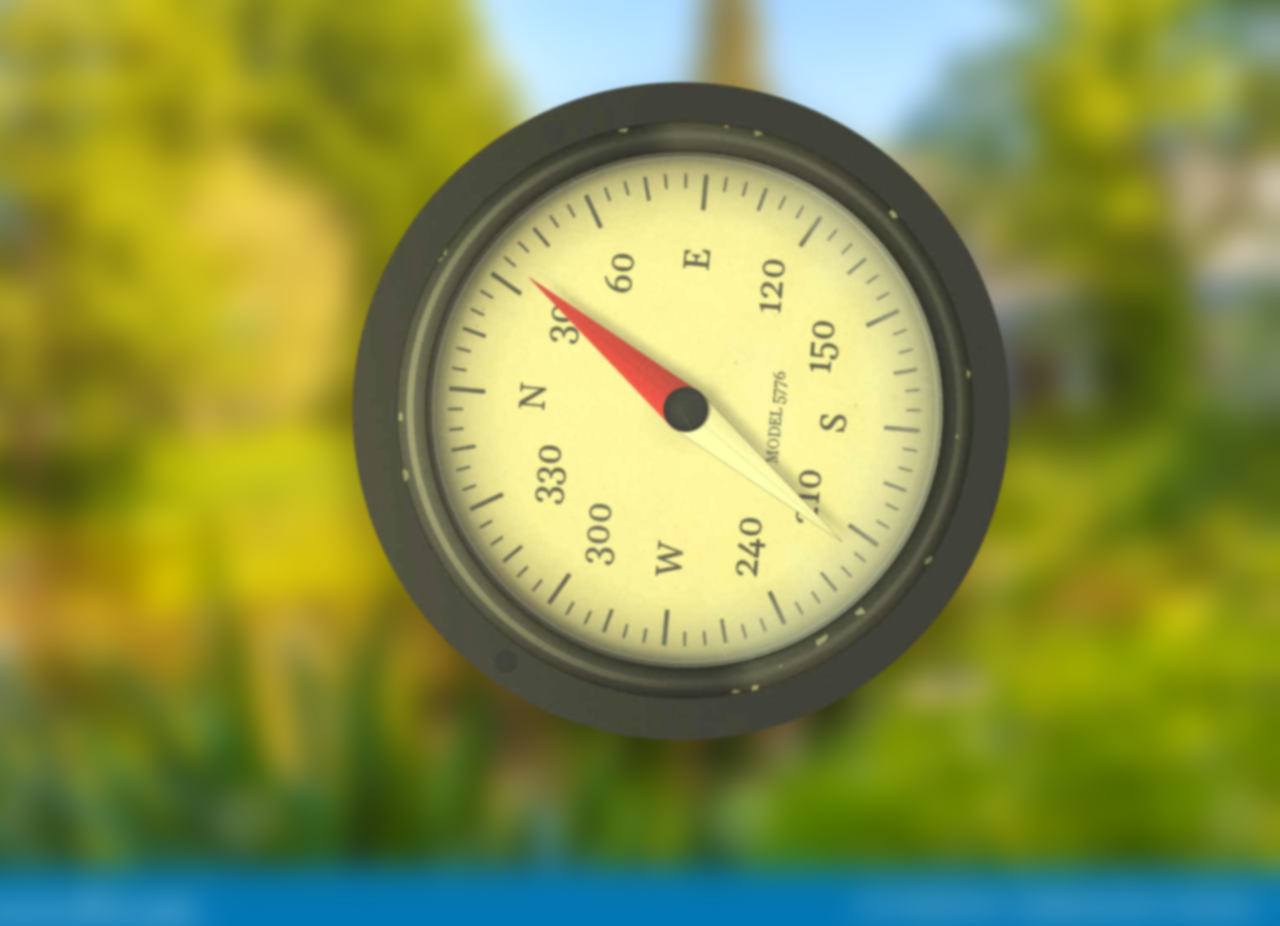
35 °
